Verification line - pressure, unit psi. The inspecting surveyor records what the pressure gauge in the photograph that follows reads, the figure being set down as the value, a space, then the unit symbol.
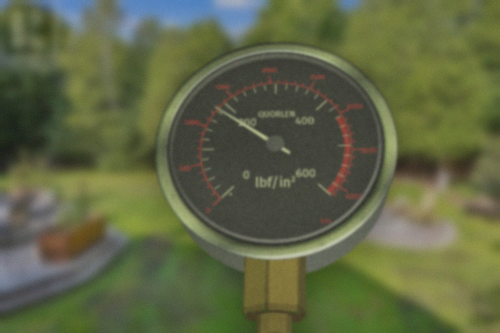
180 psi
